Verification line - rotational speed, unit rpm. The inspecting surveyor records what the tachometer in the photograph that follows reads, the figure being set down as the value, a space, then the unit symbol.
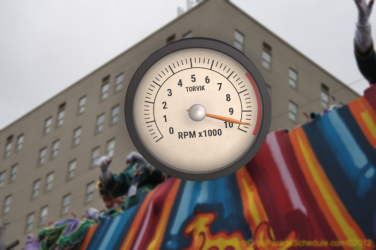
9600 rpm
